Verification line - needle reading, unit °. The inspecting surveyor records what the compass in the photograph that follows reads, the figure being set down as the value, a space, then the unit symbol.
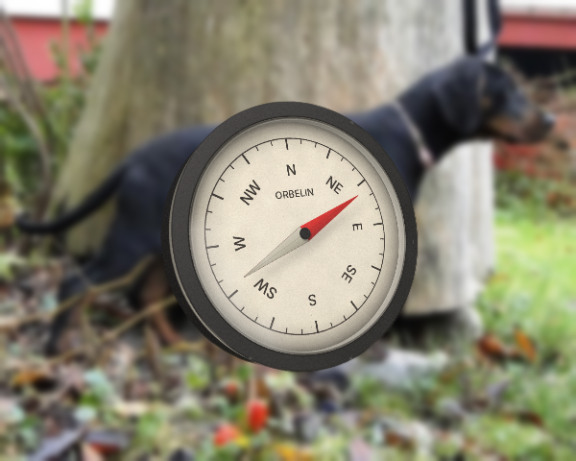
65 °
